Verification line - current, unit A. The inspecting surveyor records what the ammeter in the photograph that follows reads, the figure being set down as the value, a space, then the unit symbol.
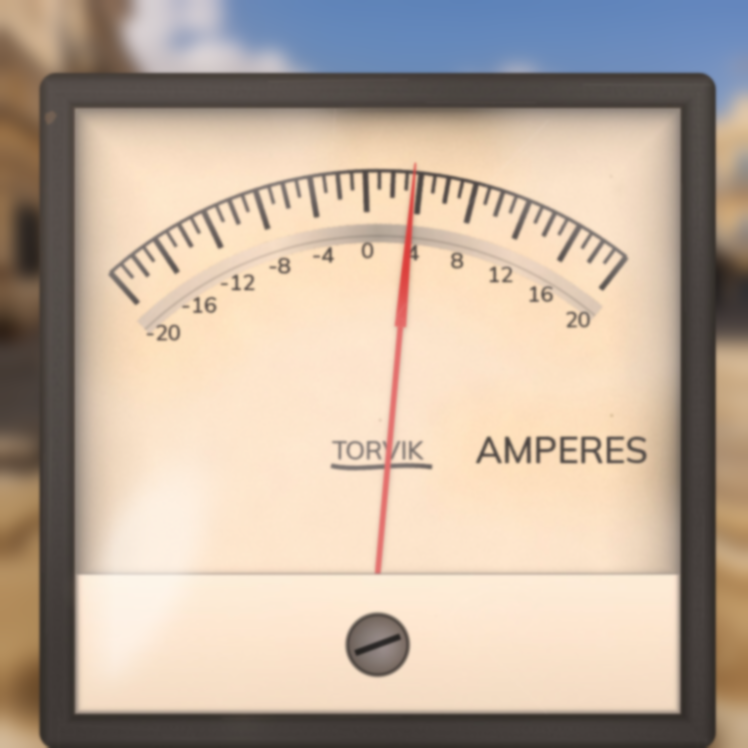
3.5 A
